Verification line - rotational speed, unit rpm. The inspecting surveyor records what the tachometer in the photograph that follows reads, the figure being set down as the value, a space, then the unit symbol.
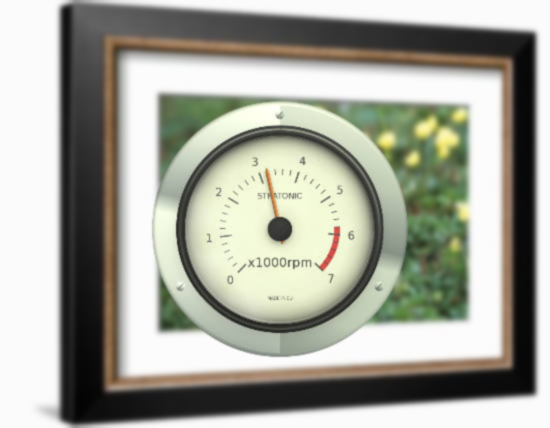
3200 rpm
